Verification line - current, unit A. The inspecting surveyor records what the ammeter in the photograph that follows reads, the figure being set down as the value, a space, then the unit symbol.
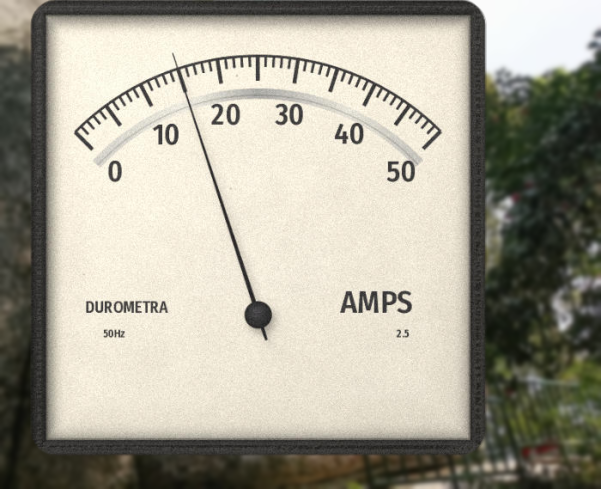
15 A
